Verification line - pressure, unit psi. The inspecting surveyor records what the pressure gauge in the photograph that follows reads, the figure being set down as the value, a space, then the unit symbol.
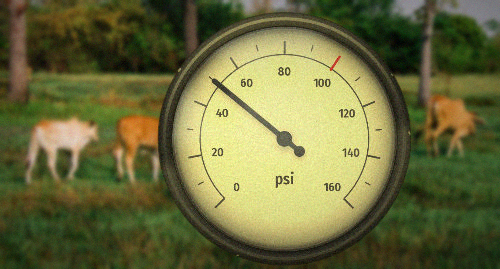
50 psi
